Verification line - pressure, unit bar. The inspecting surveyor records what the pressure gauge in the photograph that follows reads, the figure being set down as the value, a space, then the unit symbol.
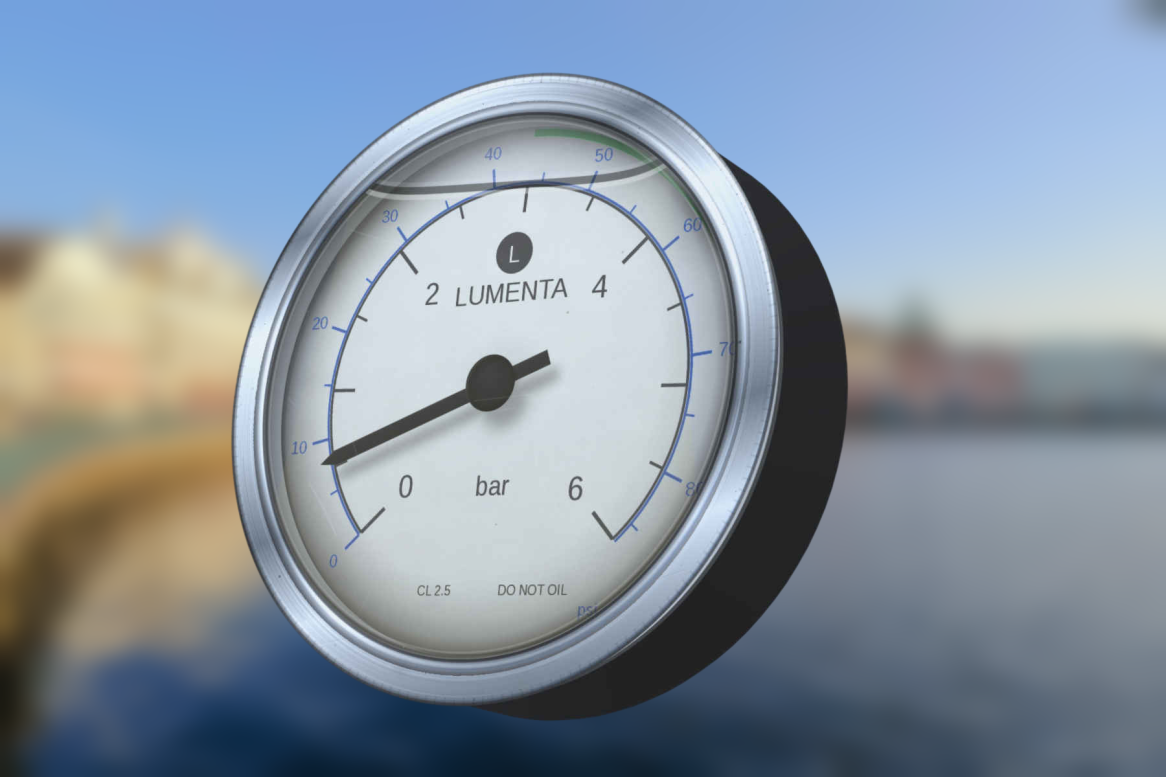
0.5 bar
